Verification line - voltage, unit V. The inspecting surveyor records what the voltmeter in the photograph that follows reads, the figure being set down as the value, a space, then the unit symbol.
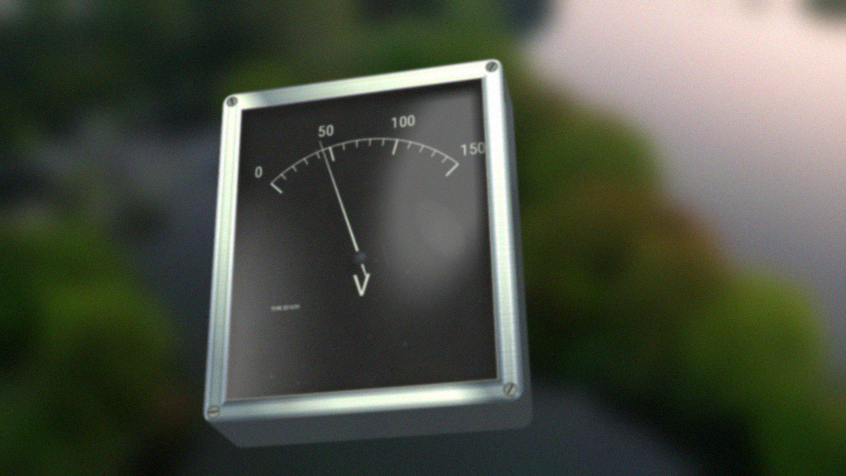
45 V
